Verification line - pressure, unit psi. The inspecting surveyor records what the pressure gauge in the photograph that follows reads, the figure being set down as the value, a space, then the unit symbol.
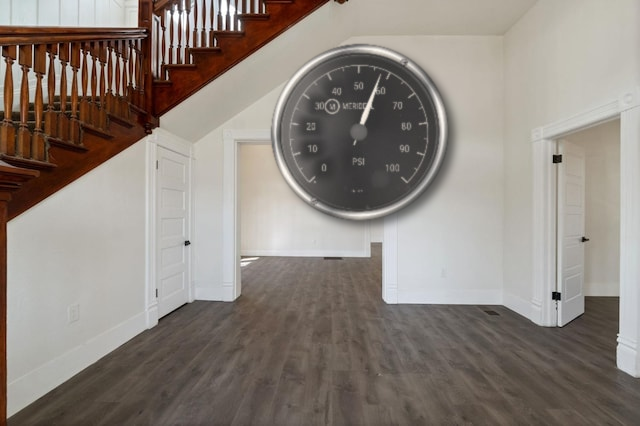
57.5 psi
